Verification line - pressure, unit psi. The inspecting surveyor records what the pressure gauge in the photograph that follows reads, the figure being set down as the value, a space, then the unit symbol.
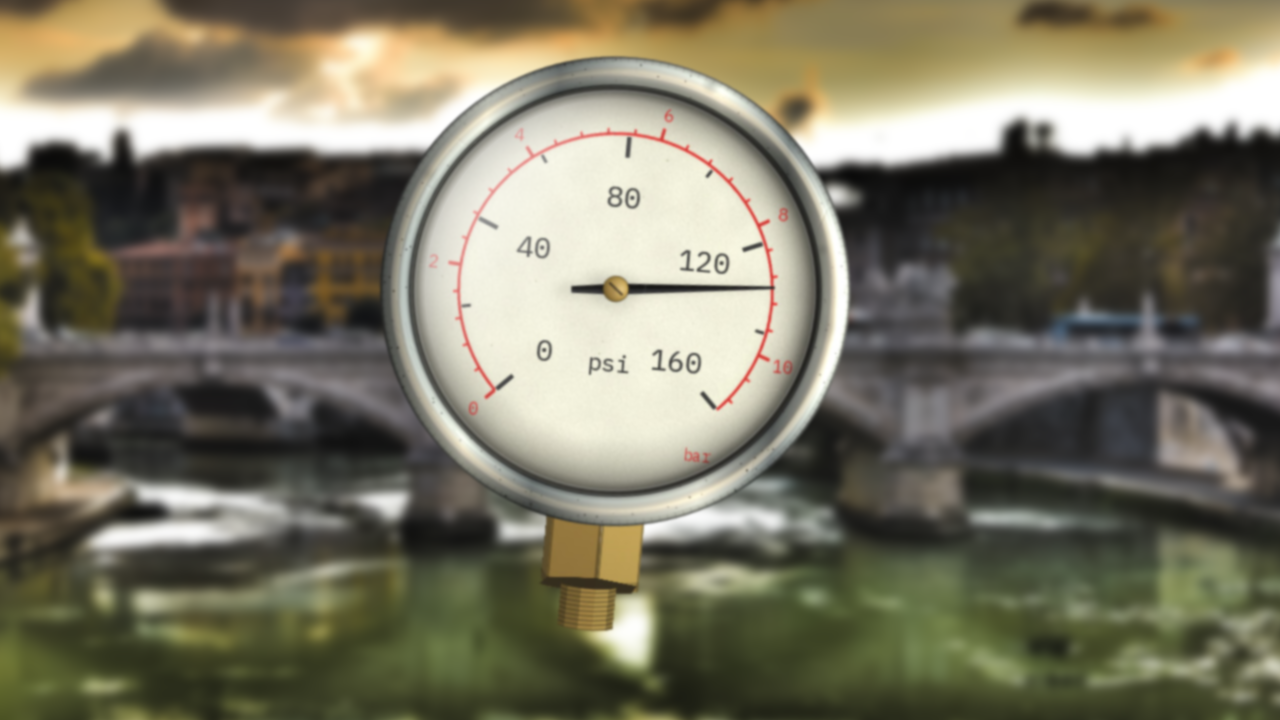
130 psi
